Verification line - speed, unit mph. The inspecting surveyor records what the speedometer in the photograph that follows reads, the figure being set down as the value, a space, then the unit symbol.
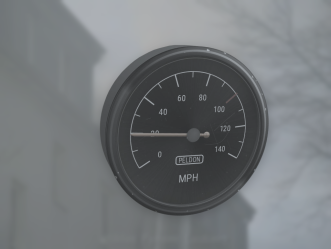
20 mph
